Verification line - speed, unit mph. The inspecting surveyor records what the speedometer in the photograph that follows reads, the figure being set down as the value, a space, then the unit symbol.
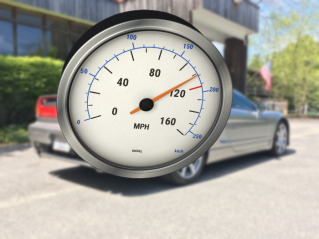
110 mph
